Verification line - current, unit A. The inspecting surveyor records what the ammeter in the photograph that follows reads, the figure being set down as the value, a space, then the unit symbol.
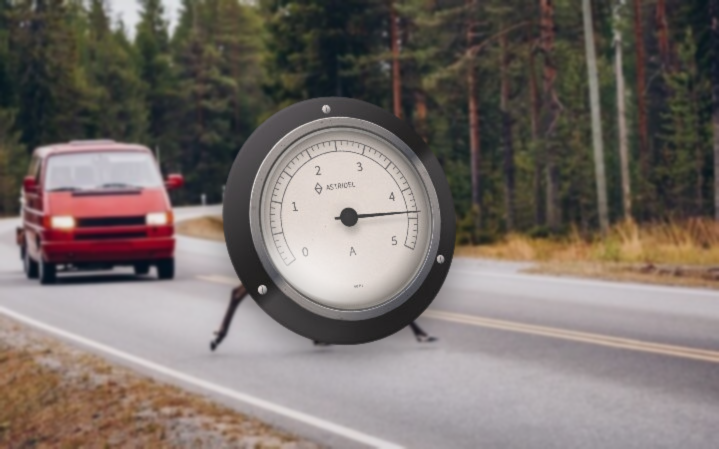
4.4 A
